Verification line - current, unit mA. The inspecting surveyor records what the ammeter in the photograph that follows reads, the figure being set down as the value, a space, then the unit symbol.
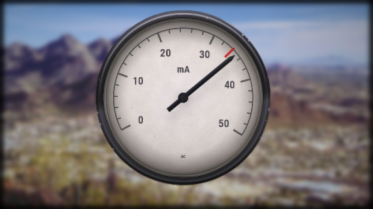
35 mA
